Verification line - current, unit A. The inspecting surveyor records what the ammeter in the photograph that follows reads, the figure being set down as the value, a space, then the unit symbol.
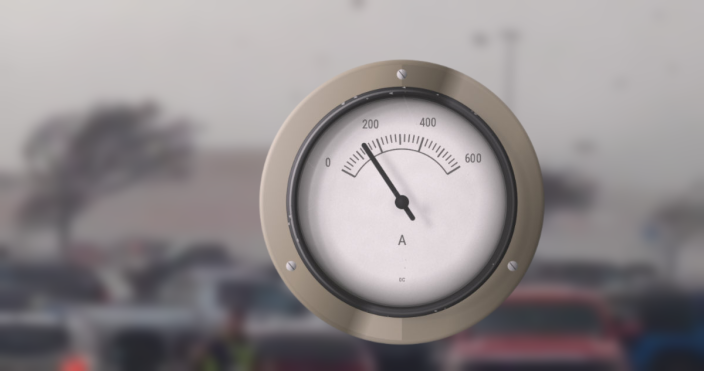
140 A
